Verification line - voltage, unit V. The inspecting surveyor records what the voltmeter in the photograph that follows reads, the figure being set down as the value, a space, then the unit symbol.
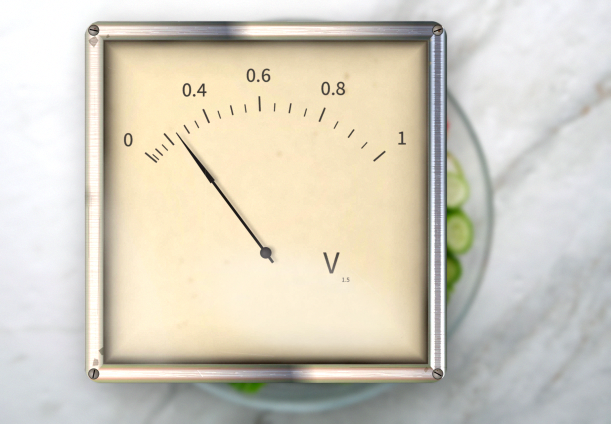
0.25 V
